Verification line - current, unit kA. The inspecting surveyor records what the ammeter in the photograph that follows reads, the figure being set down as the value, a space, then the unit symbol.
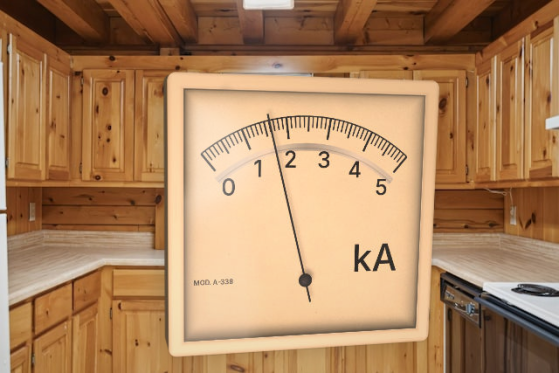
1.6 kA
